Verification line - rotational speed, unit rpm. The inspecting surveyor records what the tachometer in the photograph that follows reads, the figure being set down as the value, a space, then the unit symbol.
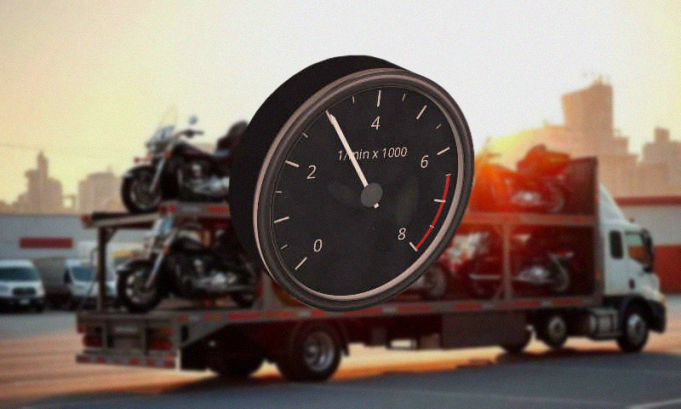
3000 rpm
